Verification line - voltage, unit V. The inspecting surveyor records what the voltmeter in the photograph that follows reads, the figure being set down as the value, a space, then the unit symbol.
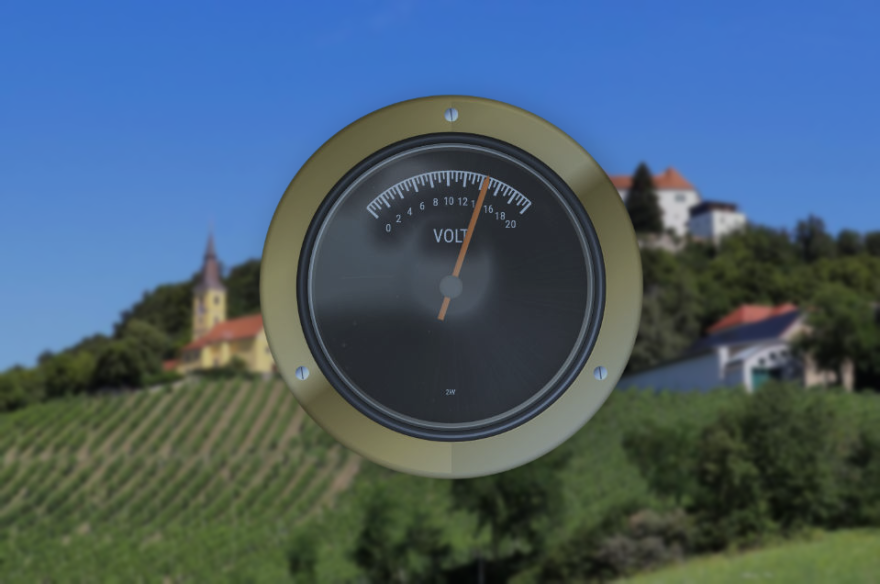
14.5 V
